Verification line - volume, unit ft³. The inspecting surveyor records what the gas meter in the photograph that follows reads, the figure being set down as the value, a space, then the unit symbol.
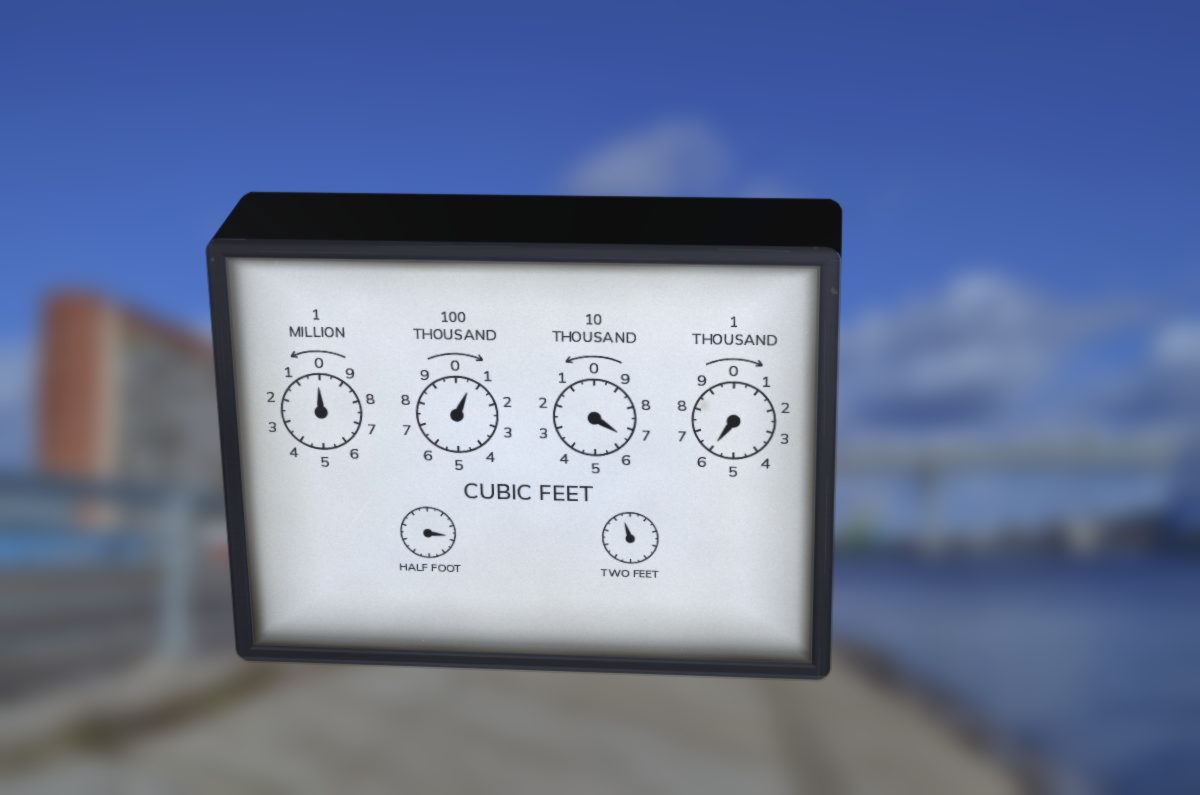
6600 ft³
